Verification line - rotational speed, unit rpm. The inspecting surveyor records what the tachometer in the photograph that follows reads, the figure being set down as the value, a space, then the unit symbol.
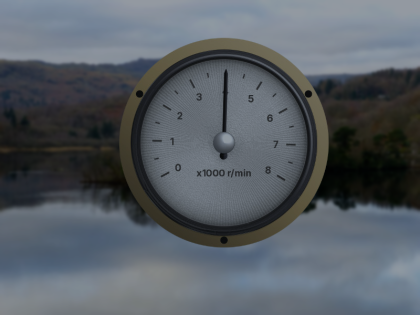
4000 rpm
